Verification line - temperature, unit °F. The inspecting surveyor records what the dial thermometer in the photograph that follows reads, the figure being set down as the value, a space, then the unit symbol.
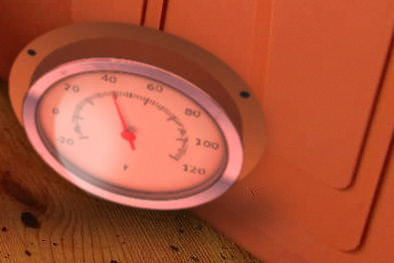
40 °F
